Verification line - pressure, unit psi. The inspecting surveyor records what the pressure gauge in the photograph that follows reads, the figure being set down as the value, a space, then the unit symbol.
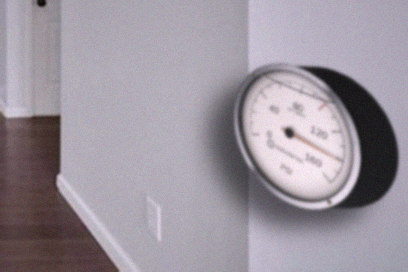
140 psi
